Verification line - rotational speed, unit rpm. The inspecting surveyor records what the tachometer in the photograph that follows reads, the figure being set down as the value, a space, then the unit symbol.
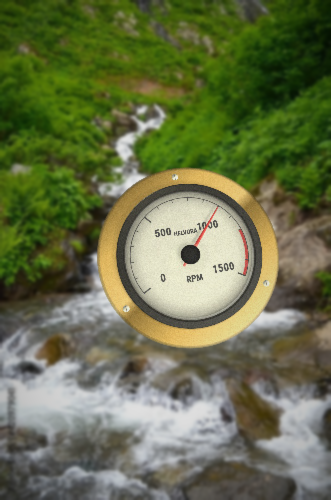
1000 rpm
